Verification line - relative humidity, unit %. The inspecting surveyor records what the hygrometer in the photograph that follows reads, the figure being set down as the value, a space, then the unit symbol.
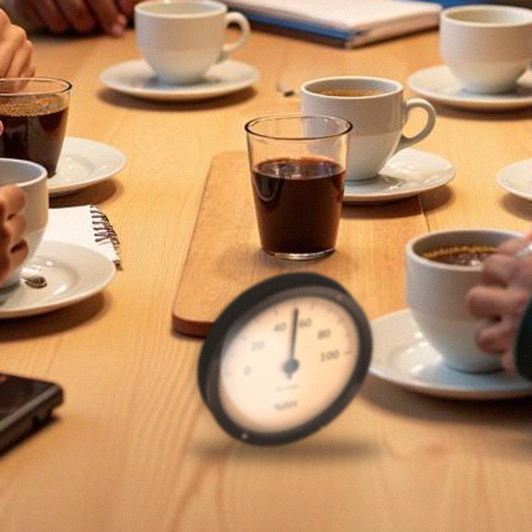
50 %
